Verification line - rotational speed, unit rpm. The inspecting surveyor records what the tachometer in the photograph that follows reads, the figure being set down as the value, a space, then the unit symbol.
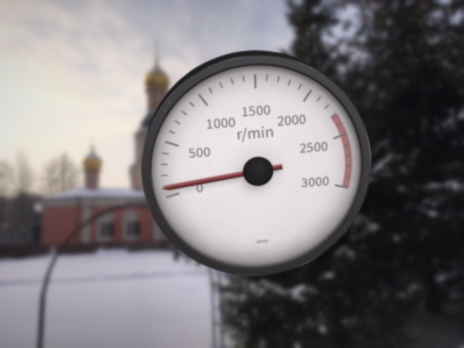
100 rpm
